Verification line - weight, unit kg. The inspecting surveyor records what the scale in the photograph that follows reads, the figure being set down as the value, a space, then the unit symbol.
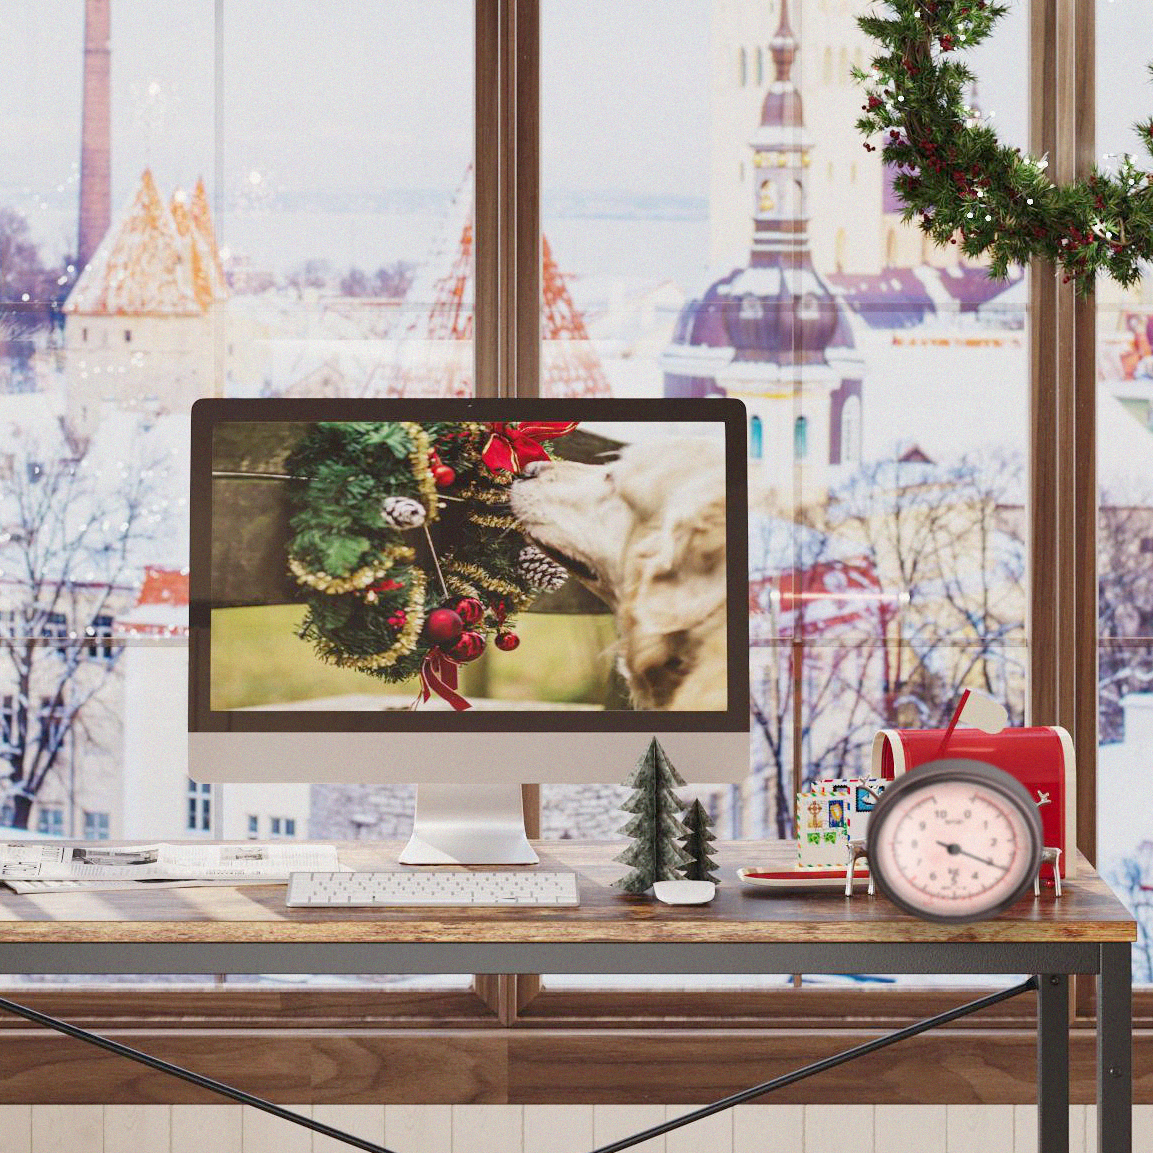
3 kg
